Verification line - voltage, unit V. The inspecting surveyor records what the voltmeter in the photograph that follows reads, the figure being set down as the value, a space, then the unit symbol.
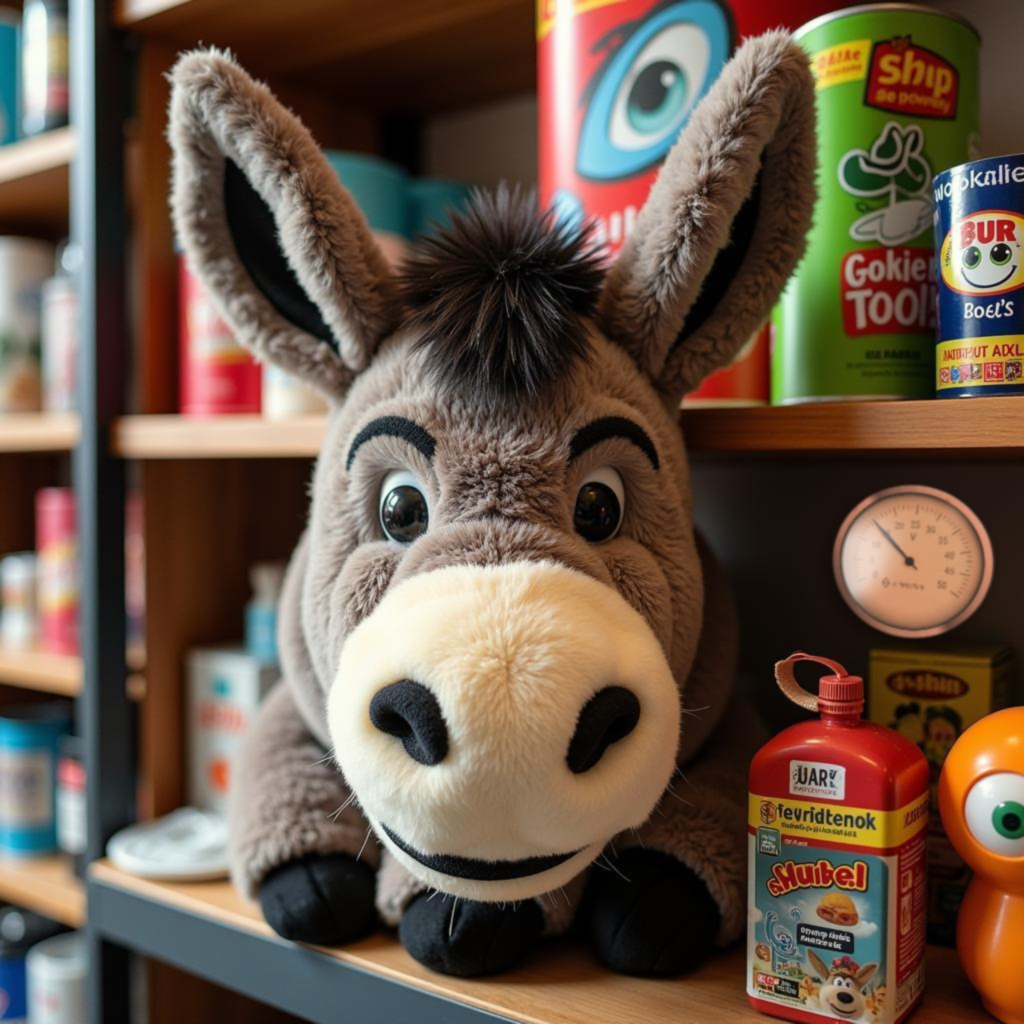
15 V
